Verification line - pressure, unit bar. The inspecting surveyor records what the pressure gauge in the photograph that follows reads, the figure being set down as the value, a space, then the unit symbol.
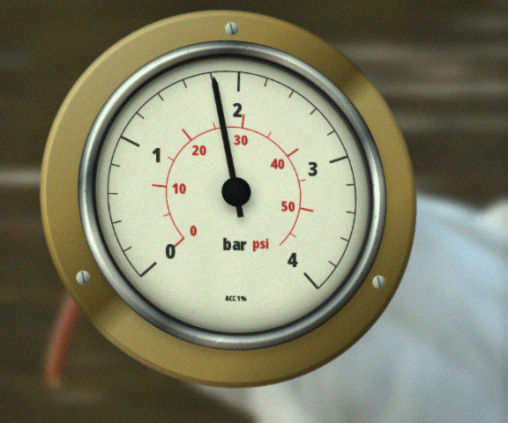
1.8 bar
